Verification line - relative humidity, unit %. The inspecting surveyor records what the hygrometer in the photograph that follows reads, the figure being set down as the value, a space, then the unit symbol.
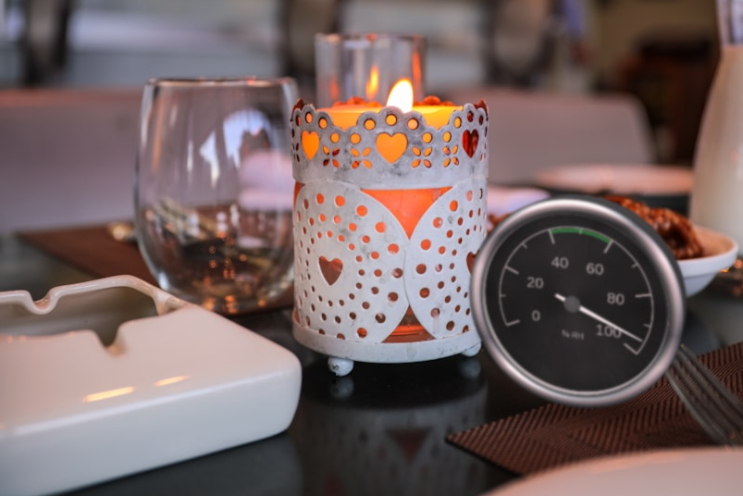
95 %
